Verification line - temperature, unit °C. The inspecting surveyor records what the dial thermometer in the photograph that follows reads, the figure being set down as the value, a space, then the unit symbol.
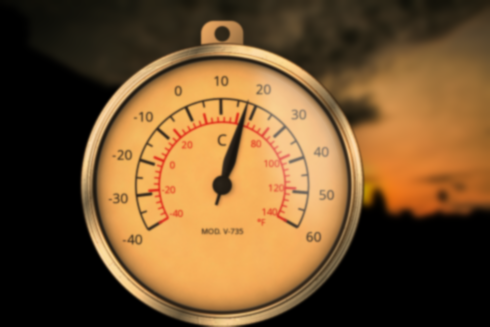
17.5 °C
